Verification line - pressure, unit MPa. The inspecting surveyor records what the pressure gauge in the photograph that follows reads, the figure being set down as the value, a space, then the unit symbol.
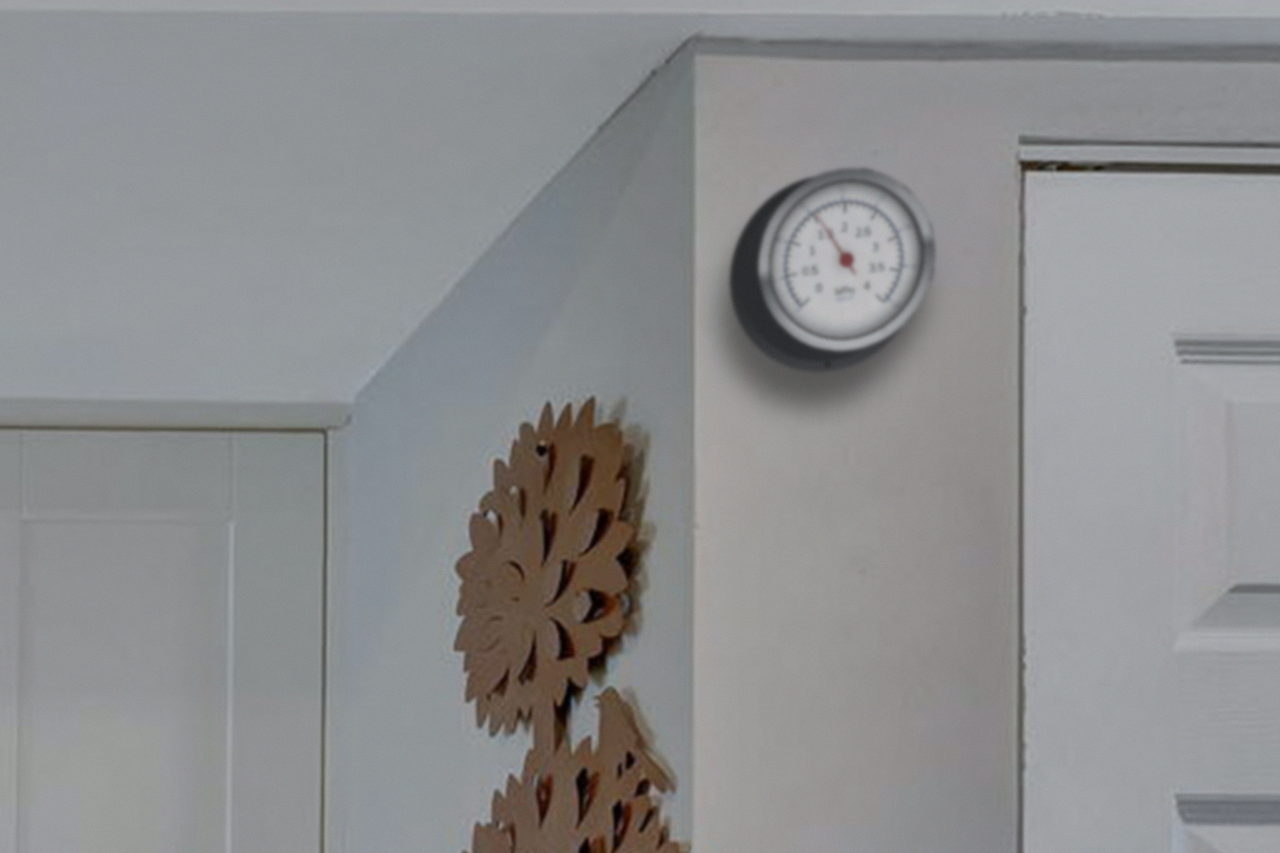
1.5 MPa
